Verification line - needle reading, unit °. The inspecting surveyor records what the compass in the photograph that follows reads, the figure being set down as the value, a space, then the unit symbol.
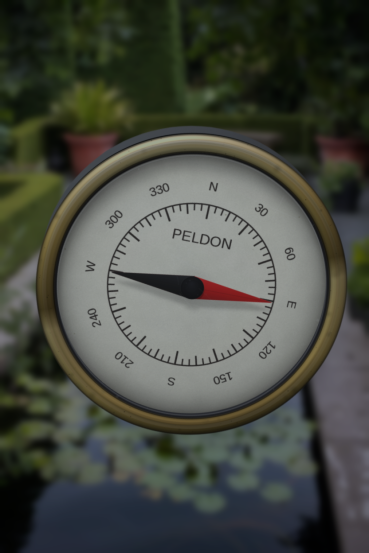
90 °
